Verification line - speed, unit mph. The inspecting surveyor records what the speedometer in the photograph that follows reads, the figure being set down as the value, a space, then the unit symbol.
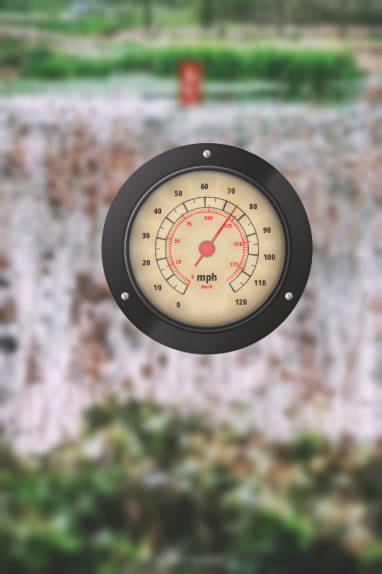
75 mph
